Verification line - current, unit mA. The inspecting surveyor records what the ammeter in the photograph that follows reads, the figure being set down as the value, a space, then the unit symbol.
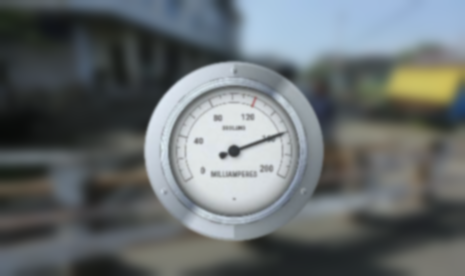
160 mA
